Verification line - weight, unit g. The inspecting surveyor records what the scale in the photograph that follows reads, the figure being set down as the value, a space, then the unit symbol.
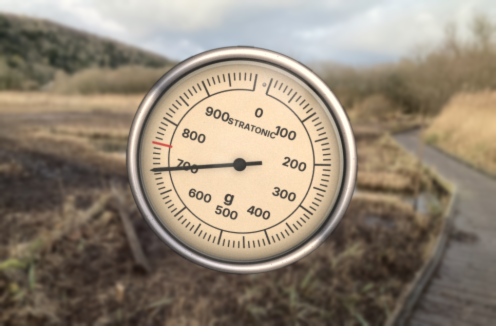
700 g
